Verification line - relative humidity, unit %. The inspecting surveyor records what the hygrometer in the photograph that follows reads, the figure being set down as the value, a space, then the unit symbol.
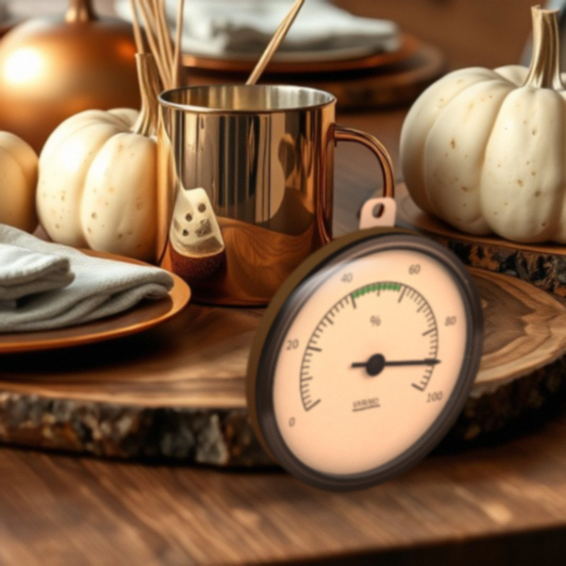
90 %
